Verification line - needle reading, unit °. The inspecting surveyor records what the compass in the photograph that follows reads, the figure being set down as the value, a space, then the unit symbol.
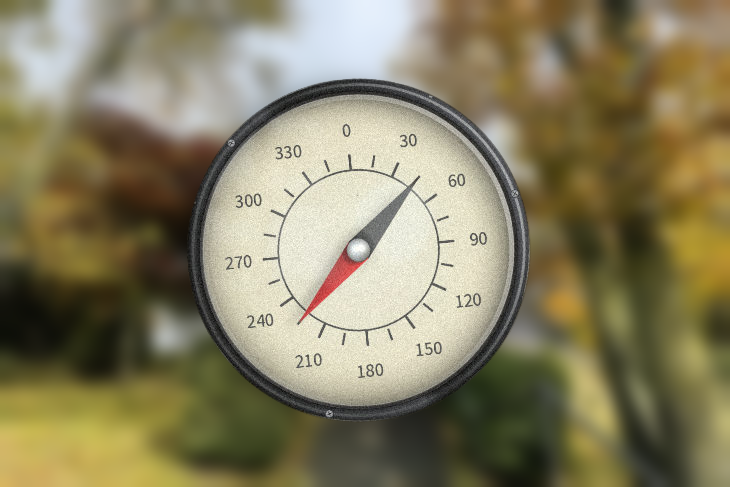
225 °
